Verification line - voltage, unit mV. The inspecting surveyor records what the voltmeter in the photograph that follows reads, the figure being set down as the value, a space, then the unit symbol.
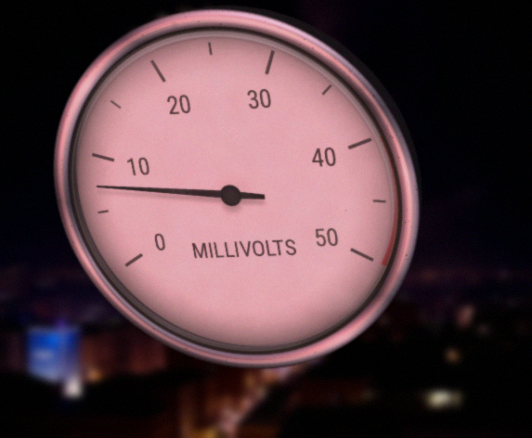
7.5 mV
